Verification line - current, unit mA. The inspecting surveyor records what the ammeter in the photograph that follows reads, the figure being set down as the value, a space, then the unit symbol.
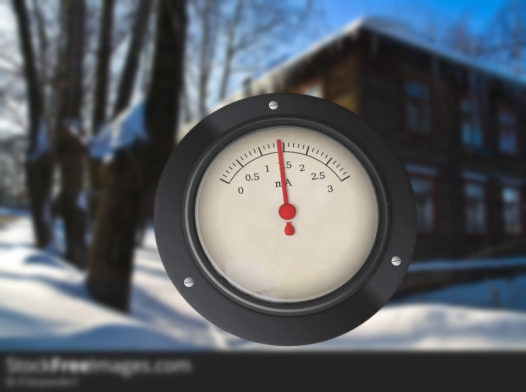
1.4 mA
